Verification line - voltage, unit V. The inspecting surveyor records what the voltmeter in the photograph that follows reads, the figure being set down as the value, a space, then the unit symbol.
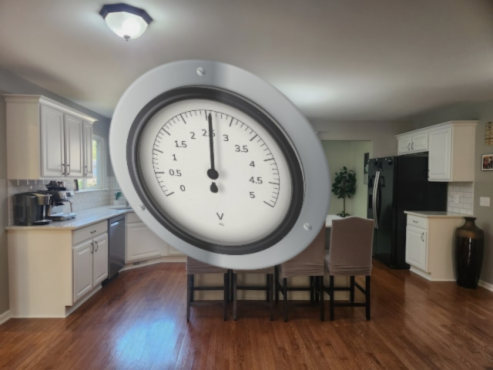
2.6 V
